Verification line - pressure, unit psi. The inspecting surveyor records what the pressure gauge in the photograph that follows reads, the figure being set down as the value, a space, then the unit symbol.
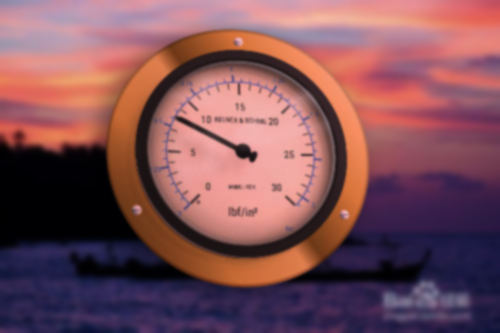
8 psi
